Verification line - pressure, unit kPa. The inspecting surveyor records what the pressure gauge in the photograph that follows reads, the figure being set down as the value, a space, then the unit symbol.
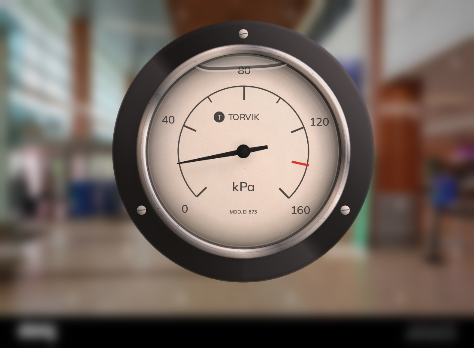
20 kPa
